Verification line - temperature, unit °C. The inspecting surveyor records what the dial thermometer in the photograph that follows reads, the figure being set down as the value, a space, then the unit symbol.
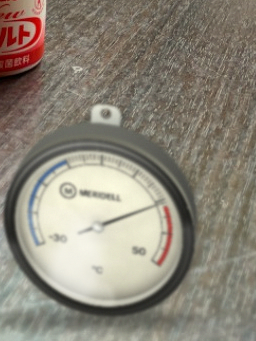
30 °C
